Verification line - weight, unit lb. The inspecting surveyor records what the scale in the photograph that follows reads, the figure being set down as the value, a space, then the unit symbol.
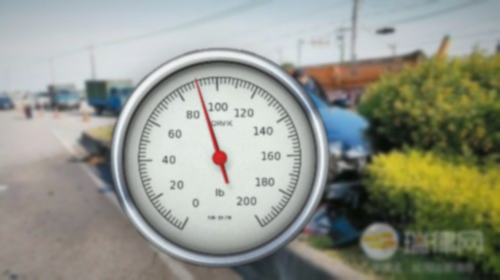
90 lb
